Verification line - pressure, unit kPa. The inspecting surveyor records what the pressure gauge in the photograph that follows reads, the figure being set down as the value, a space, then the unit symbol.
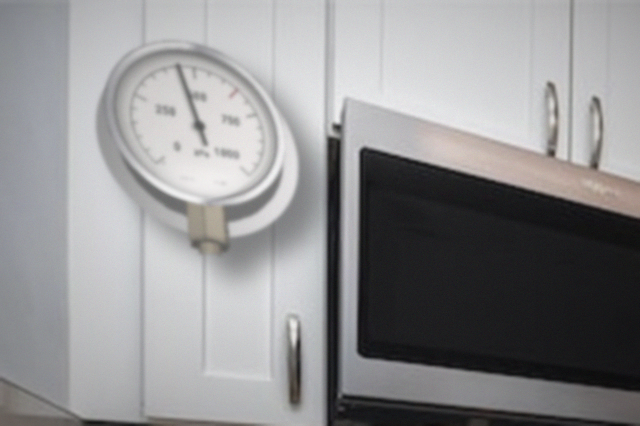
450 kPa
